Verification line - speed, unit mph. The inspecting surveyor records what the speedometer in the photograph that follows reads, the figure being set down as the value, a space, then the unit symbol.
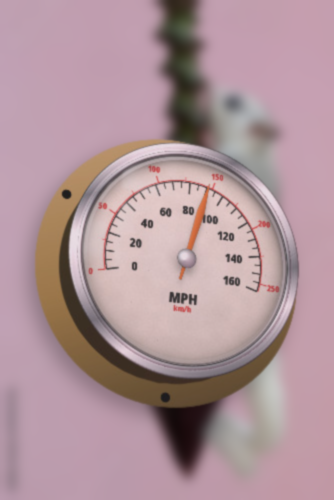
90 mph
